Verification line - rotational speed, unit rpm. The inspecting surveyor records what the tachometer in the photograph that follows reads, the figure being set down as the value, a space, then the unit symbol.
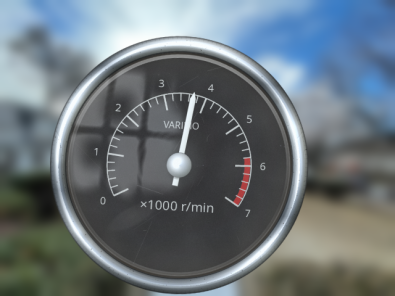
3700 rpm
